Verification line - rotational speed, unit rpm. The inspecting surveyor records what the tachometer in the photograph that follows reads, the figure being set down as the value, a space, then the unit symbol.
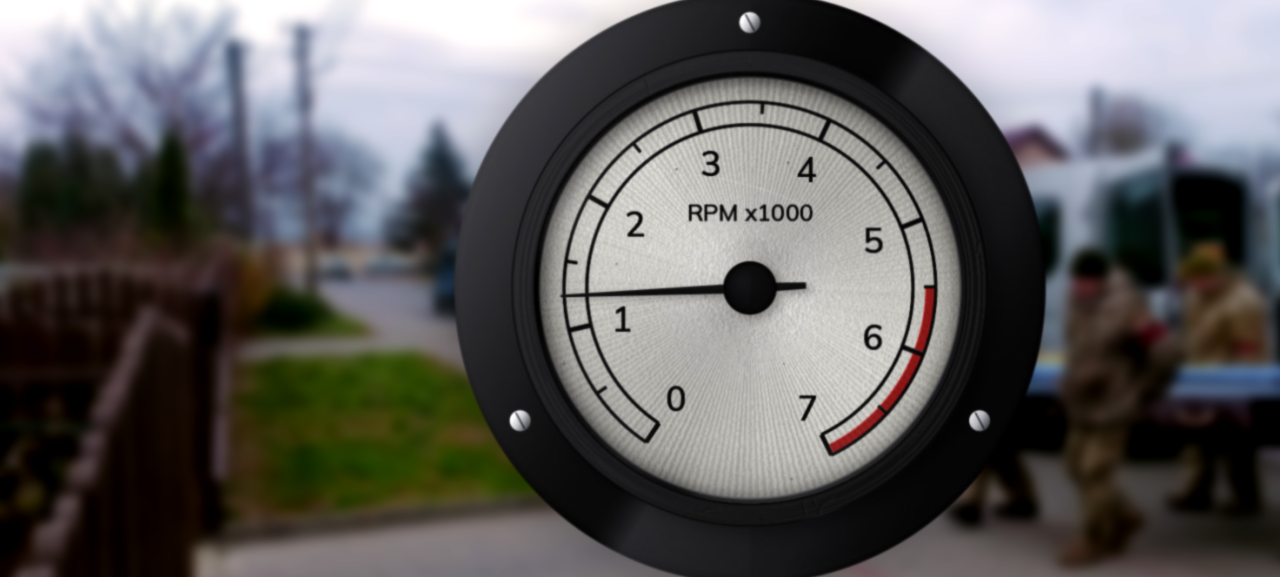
1250 rpm
